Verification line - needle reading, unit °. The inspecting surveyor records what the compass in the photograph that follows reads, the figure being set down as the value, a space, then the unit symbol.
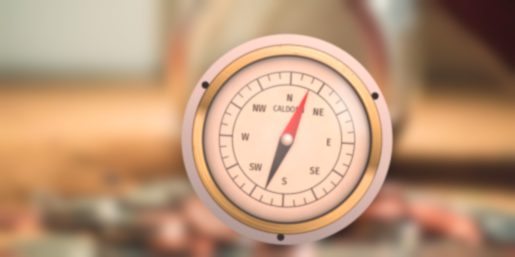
20 °
